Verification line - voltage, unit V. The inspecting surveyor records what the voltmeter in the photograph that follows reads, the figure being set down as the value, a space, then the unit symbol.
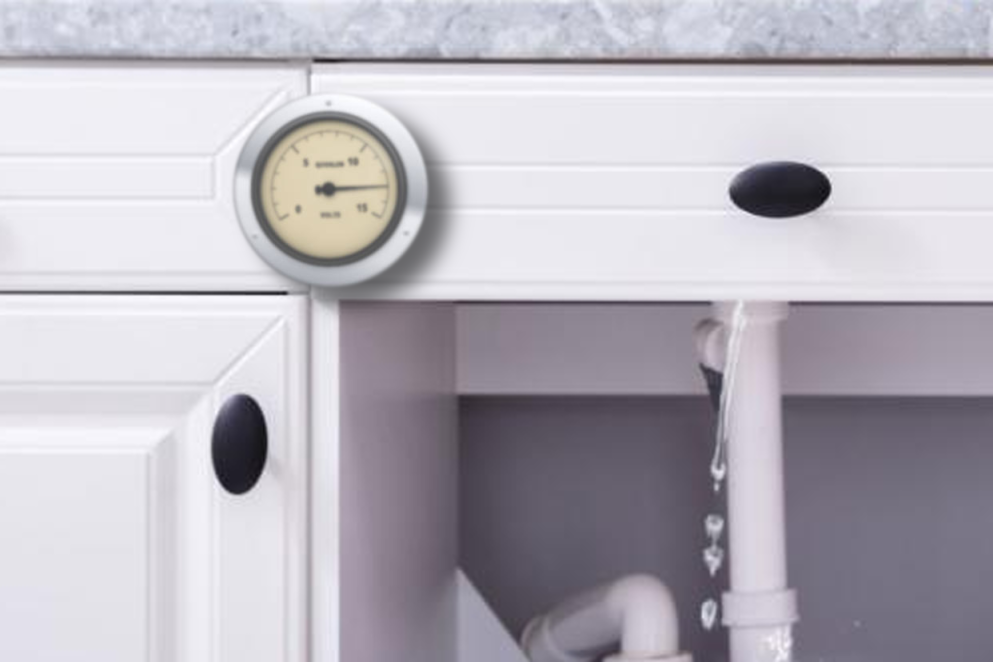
13 V
